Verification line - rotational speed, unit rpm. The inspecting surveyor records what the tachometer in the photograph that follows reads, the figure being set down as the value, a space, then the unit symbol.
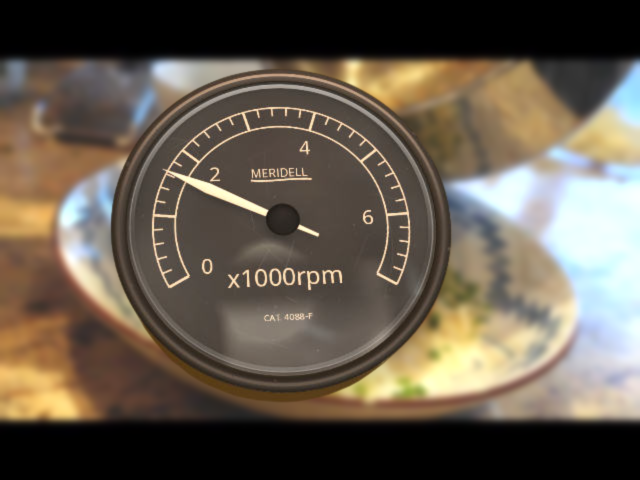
1600 rpm
